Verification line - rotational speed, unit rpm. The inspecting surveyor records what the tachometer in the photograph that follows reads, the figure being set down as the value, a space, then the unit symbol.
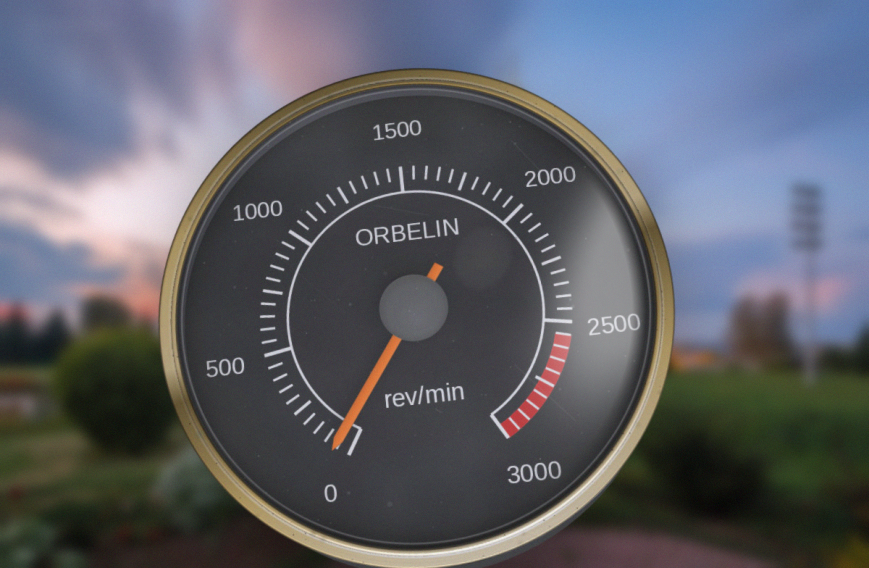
50 rpm
